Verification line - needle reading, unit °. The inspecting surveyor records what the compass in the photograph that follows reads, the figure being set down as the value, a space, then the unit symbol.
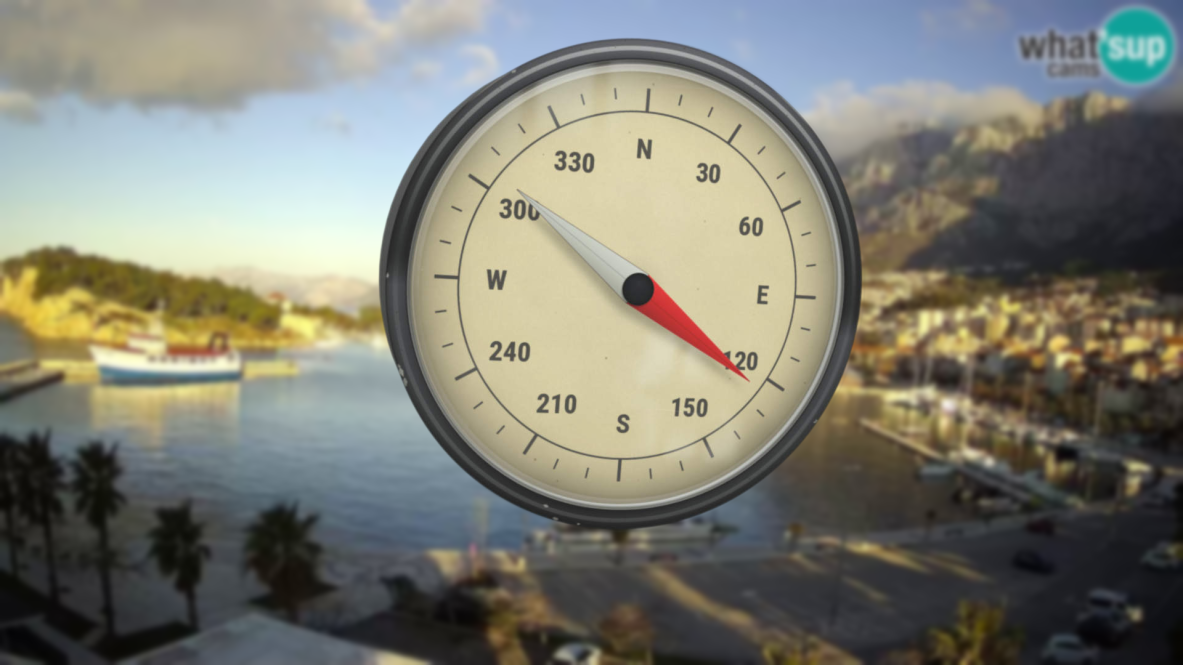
125 °
